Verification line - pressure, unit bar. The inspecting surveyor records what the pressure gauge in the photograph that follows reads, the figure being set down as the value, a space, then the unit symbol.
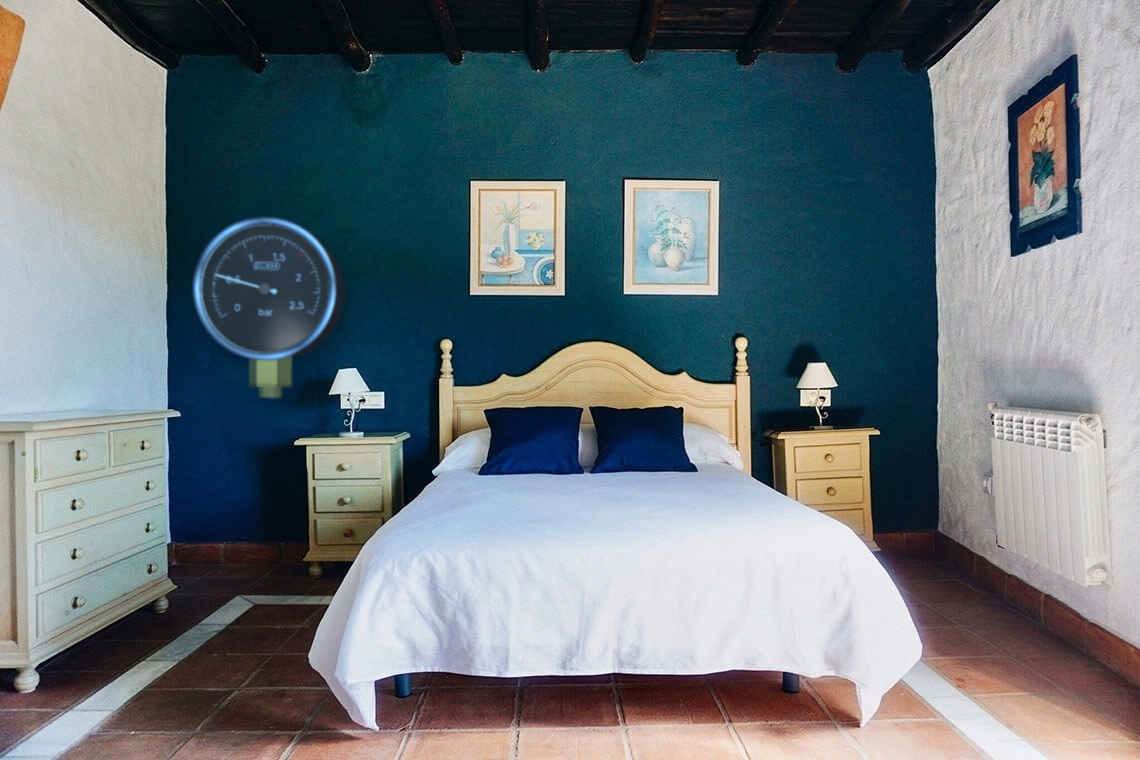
0.5 bar
